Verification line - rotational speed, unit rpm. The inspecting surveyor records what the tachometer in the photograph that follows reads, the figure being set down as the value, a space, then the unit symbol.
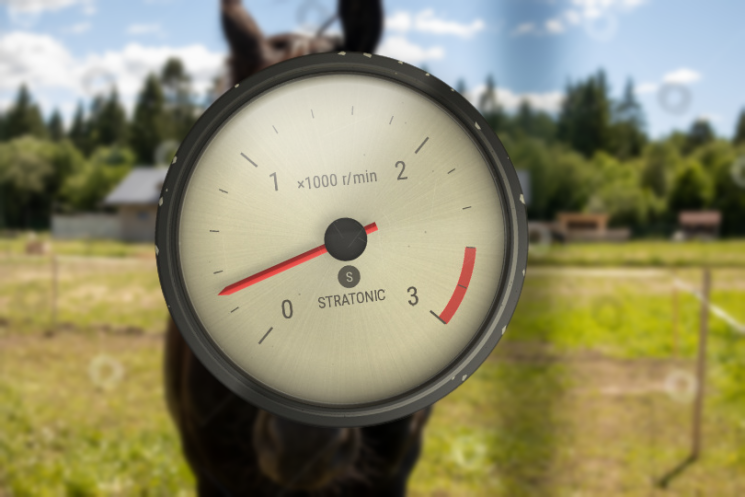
300 rpm
